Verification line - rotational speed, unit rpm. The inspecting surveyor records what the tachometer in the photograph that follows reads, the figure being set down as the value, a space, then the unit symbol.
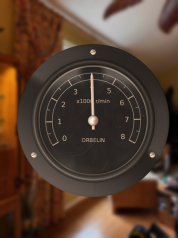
4000 rpm
